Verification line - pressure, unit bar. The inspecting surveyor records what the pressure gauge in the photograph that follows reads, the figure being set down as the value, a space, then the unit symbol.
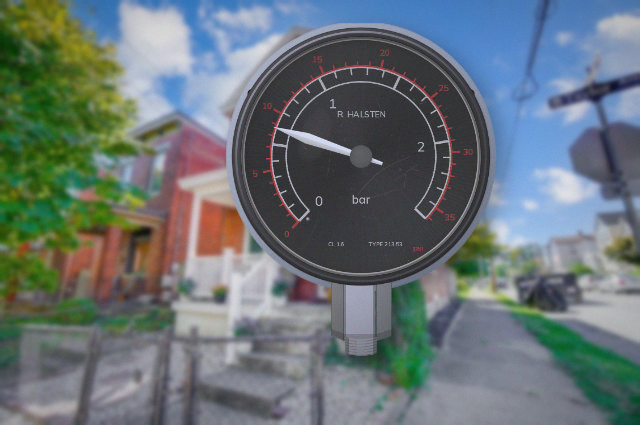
0.6 bar
